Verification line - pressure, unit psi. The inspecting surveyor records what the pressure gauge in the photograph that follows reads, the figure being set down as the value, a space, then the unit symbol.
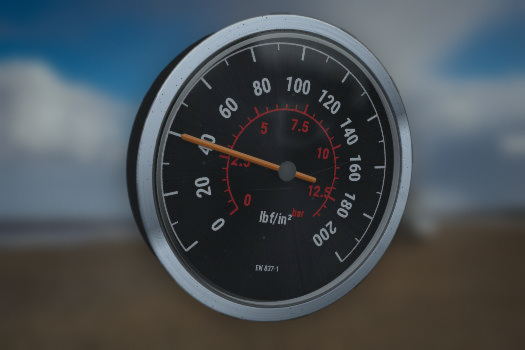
40 psi
